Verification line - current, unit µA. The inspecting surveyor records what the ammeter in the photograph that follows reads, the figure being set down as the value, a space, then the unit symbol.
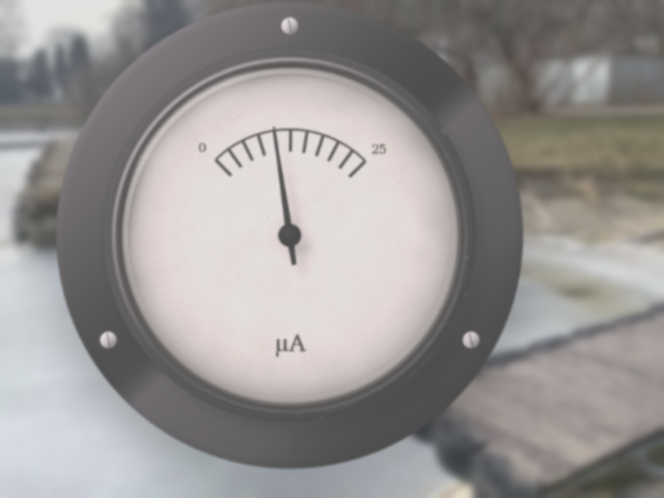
10 µA
